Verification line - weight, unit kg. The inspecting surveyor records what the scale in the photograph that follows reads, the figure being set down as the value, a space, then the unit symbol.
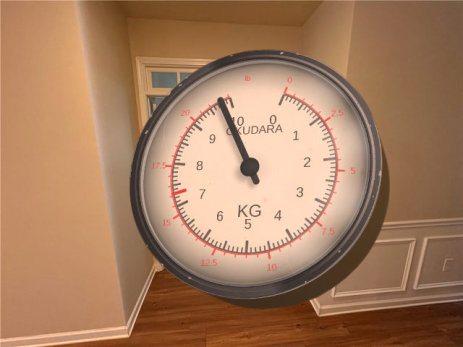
9.8 kg
